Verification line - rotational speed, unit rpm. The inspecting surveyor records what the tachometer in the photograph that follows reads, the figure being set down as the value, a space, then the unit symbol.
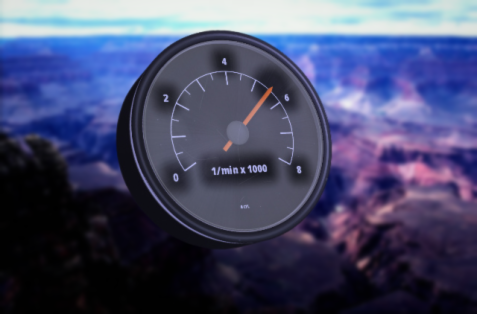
5500 rpm
